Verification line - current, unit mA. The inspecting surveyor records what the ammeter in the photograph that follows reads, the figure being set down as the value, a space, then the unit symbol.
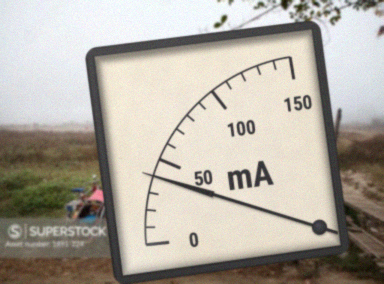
40 mA
